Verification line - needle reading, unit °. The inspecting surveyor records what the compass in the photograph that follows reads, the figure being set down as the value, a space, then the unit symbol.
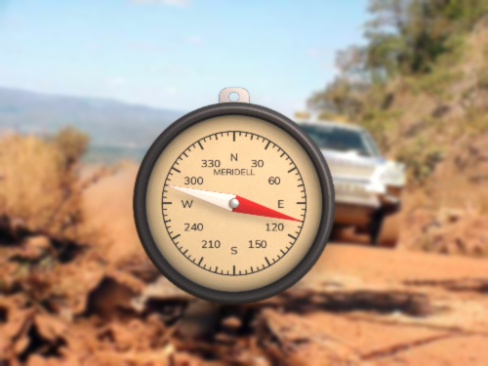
105 °
